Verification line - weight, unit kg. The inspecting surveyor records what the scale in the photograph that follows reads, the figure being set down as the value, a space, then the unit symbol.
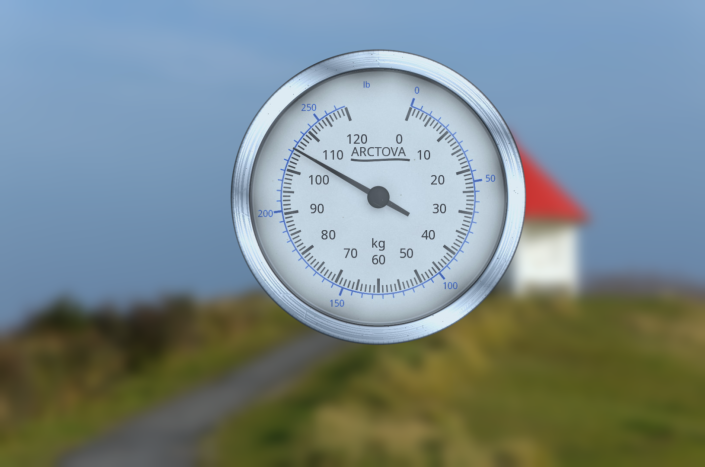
105 kg
